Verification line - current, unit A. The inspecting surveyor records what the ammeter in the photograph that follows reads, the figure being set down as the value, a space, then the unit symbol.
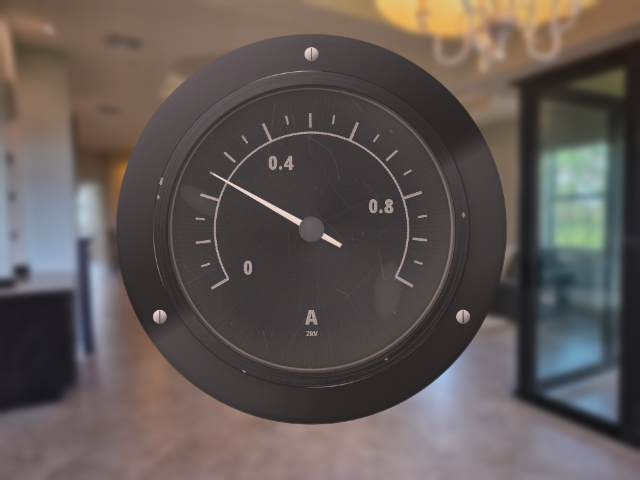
0.25 A
